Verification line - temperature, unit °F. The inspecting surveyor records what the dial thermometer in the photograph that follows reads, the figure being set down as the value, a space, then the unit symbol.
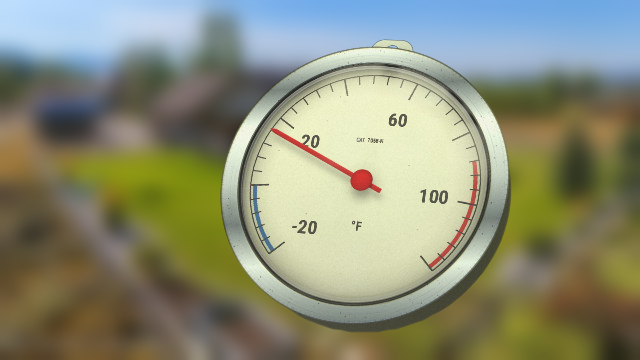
16 °F
